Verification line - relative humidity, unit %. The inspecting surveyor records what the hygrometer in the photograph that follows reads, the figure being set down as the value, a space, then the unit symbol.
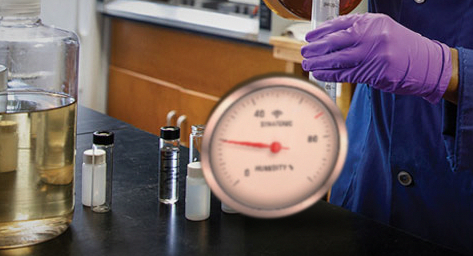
20 %
